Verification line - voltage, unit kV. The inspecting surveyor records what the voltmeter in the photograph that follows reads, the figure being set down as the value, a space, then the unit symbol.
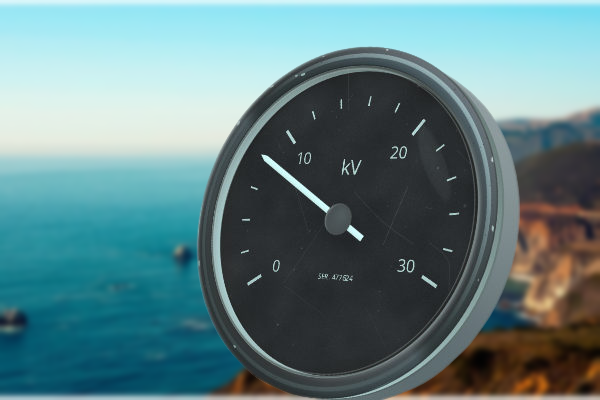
8 kV
